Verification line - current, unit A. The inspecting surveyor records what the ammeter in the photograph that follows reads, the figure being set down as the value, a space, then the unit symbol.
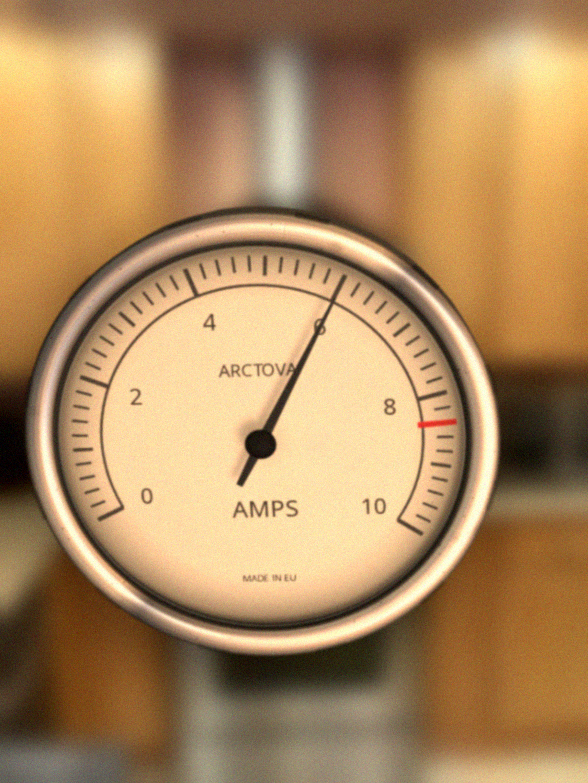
6 A
